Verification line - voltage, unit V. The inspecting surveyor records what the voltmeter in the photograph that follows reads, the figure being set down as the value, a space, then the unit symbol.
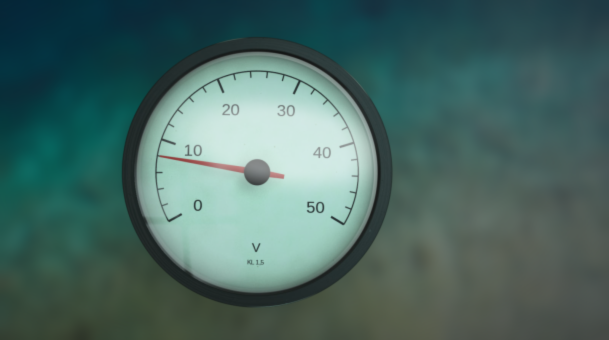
8 V
